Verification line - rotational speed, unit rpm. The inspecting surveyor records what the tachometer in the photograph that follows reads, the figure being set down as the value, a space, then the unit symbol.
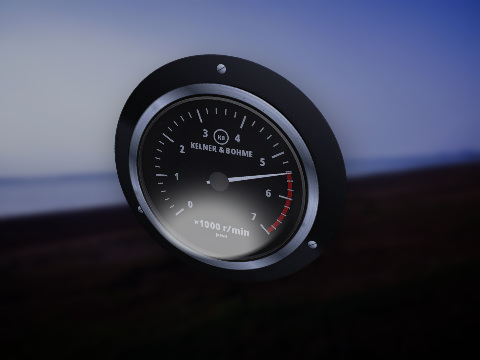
5400 rpm
